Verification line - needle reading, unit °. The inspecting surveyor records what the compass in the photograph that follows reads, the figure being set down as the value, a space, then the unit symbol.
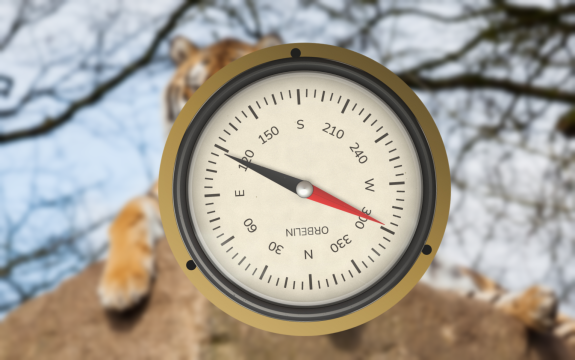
297.5 °
